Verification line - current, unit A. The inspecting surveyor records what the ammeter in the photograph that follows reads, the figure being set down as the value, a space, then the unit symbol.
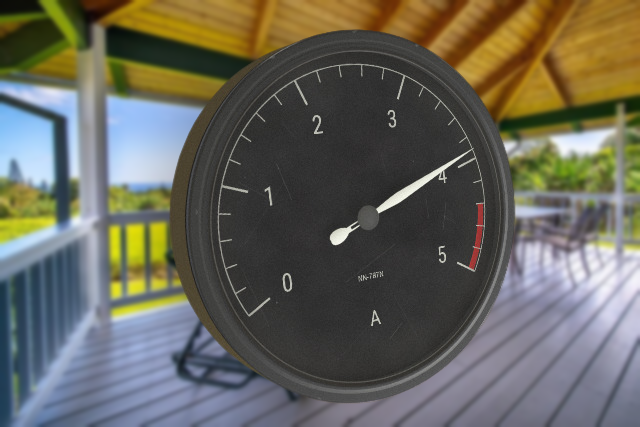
3.9 A
